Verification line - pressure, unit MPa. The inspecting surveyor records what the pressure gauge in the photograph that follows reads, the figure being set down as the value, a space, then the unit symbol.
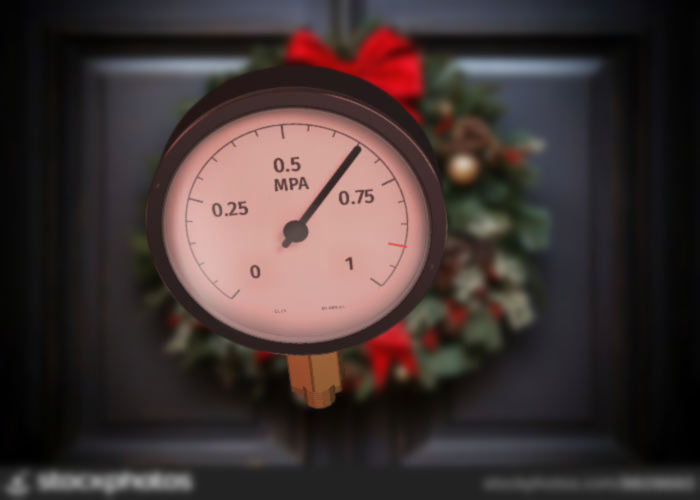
0.65 MPa
